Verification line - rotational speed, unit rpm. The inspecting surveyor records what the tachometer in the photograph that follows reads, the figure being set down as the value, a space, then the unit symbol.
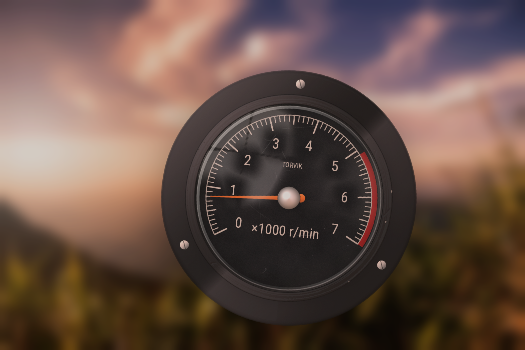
800 rpm
